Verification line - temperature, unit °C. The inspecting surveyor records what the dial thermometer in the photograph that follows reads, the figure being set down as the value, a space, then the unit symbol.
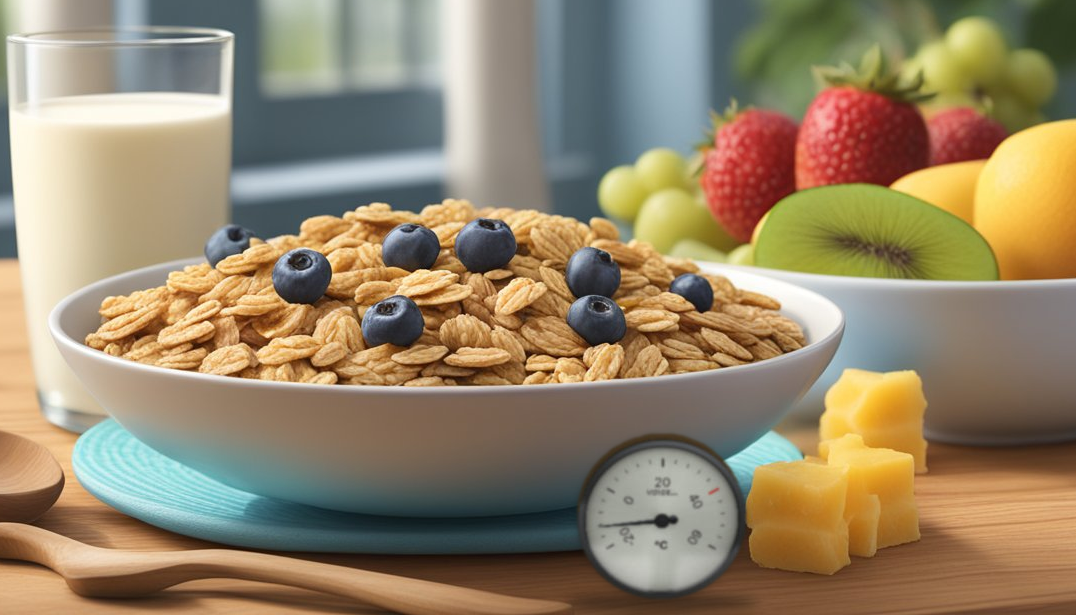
-12 °C
